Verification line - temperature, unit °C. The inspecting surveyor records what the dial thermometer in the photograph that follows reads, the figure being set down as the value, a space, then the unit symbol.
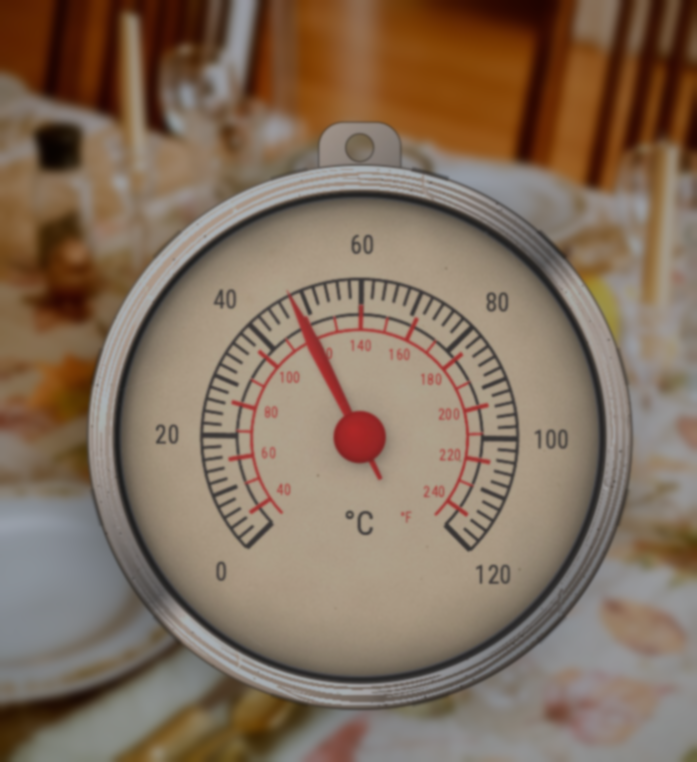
48 °C
